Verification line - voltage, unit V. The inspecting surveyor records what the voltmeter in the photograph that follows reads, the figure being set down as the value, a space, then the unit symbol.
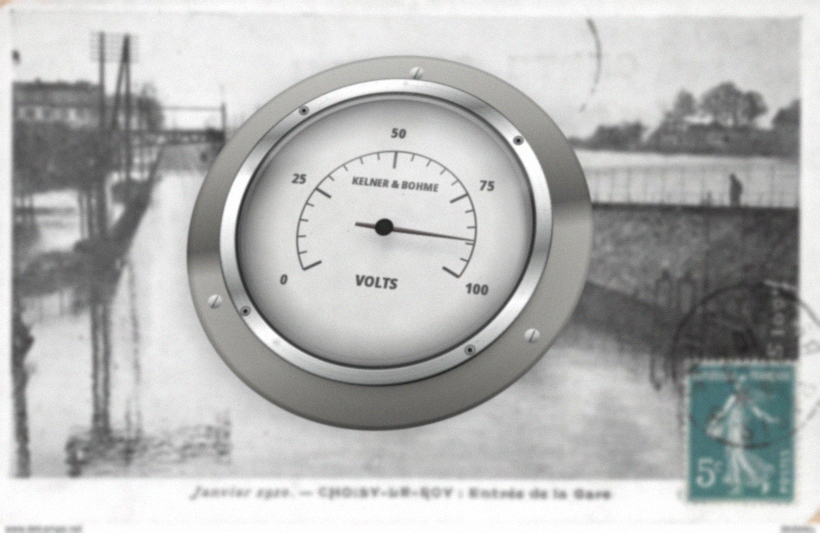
90 V
